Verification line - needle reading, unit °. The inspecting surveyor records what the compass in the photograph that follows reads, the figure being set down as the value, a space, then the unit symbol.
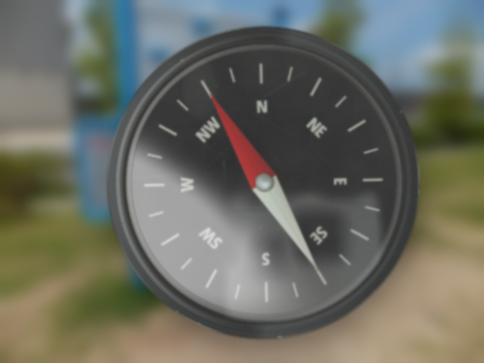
330 °
